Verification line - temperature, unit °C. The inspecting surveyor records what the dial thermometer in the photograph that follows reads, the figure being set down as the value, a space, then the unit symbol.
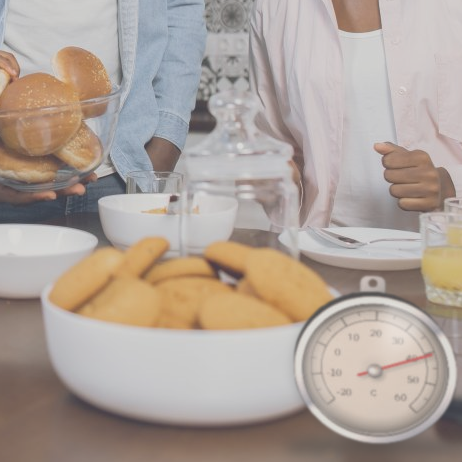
40 °C
